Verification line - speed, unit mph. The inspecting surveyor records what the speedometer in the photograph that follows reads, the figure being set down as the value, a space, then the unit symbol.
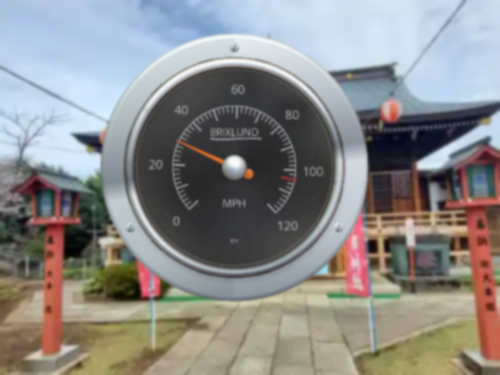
30 mph
